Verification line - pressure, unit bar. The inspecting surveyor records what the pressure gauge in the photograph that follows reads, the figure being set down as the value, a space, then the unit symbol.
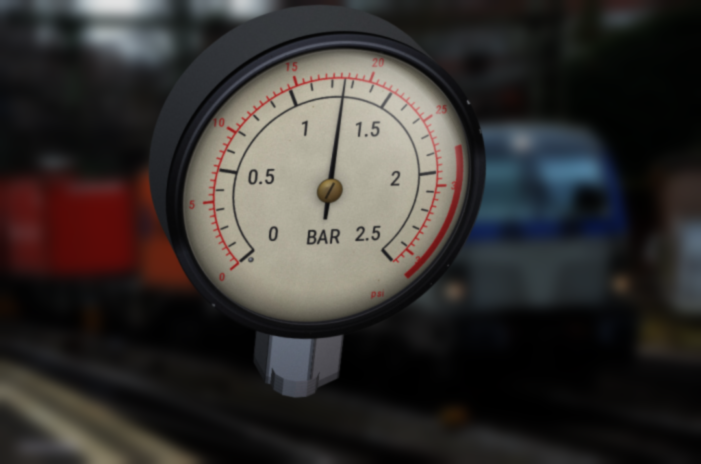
1.25 bar
